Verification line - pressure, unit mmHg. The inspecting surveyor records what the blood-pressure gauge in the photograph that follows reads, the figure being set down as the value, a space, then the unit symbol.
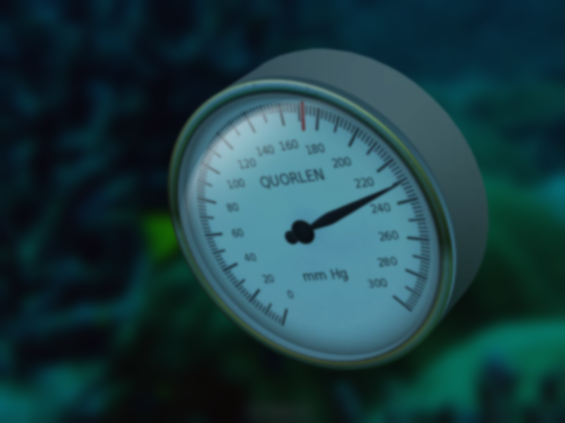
230 mmHg
